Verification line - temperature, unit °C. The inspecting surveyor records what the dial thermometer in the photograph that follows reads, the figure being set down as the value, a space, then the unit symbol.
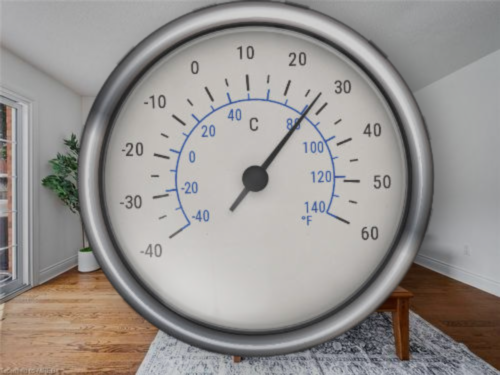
27.5 °C
